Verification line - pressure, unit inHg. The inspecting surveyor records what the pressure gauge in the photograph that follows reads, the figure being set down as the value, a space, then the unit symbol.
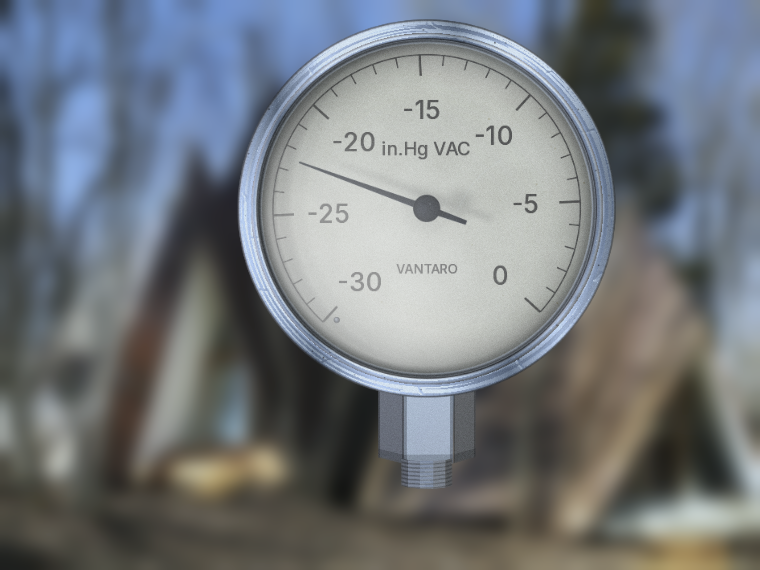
-22.5 inHg
